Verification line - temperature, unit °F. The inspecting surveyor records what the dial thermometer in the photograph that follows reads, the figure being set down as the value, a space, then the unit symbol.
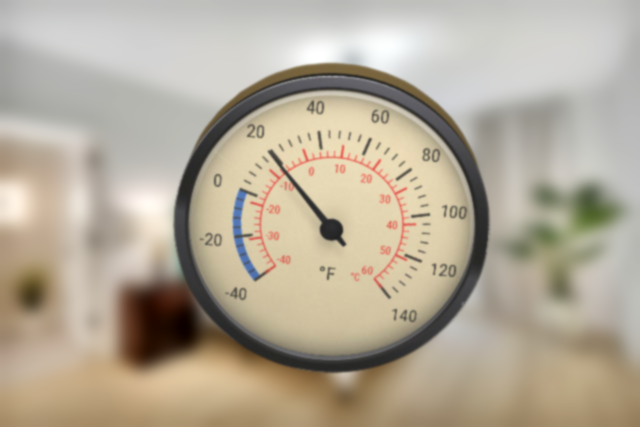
20 °F
